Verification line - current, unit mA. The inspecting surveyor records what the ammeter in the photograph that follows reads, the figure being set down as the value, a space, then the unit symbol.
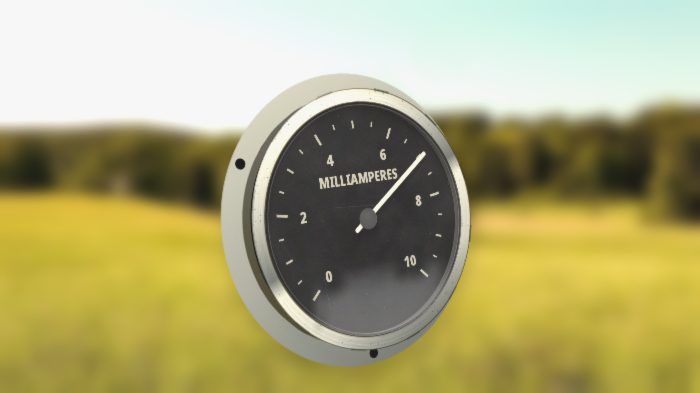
7 mA
